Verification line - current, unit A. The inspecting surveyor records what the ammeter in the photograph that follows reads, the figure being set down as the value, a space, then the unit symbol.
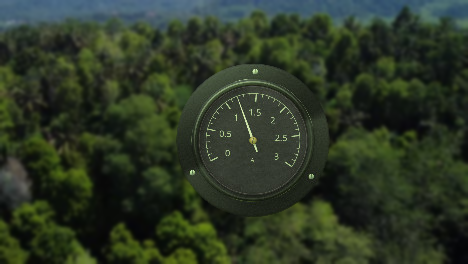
1.2 A
